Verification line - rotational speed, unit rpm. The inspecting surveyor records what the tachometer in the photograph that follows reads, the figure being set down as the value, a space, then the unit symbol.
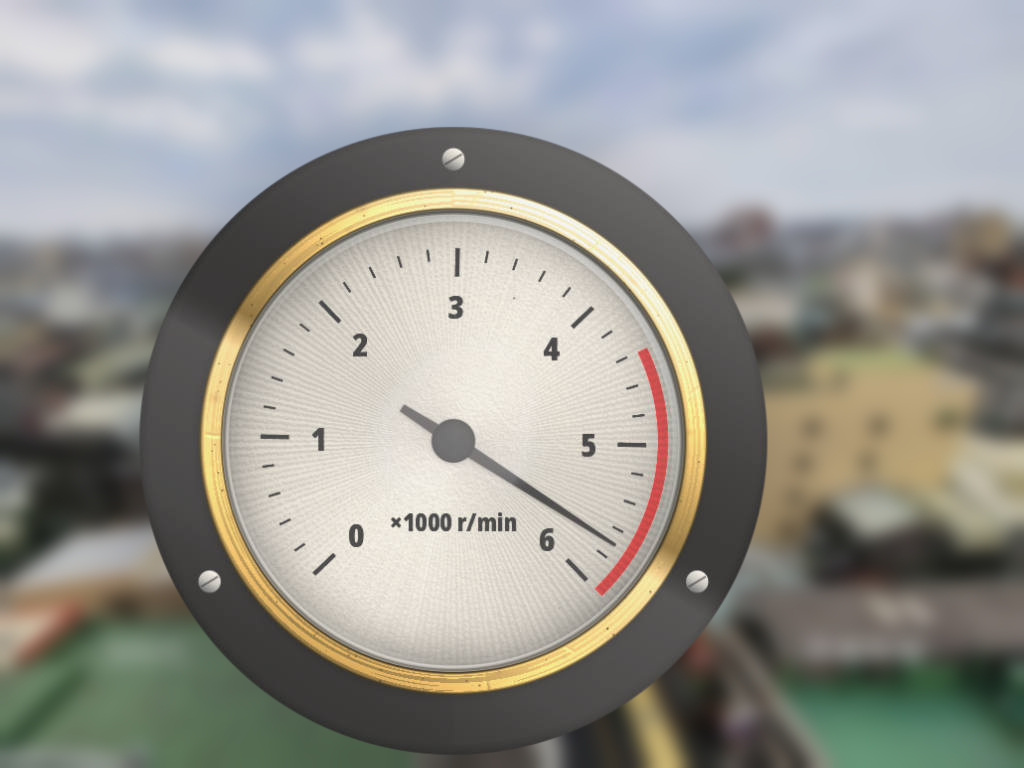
5700 rpm
